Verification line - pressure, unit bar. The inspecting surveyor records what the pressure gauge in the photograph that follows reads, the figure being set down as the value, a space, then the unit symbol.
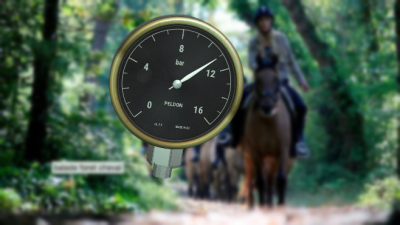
11 bar
